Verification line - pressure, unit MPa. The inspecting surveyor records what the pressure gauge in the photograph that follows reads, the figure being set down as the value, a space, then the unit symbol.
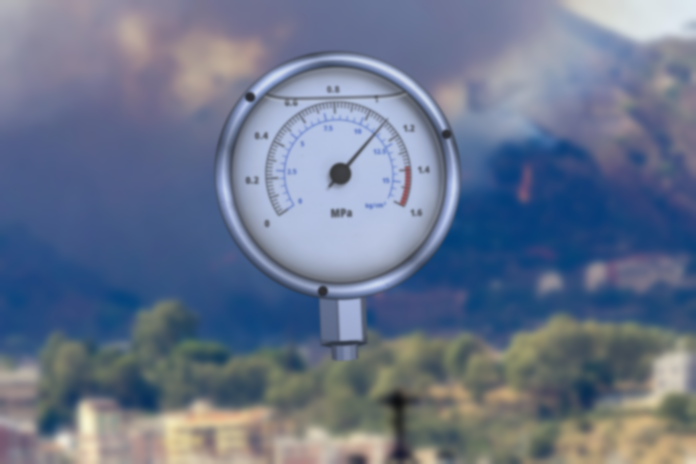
1.1 MPa
